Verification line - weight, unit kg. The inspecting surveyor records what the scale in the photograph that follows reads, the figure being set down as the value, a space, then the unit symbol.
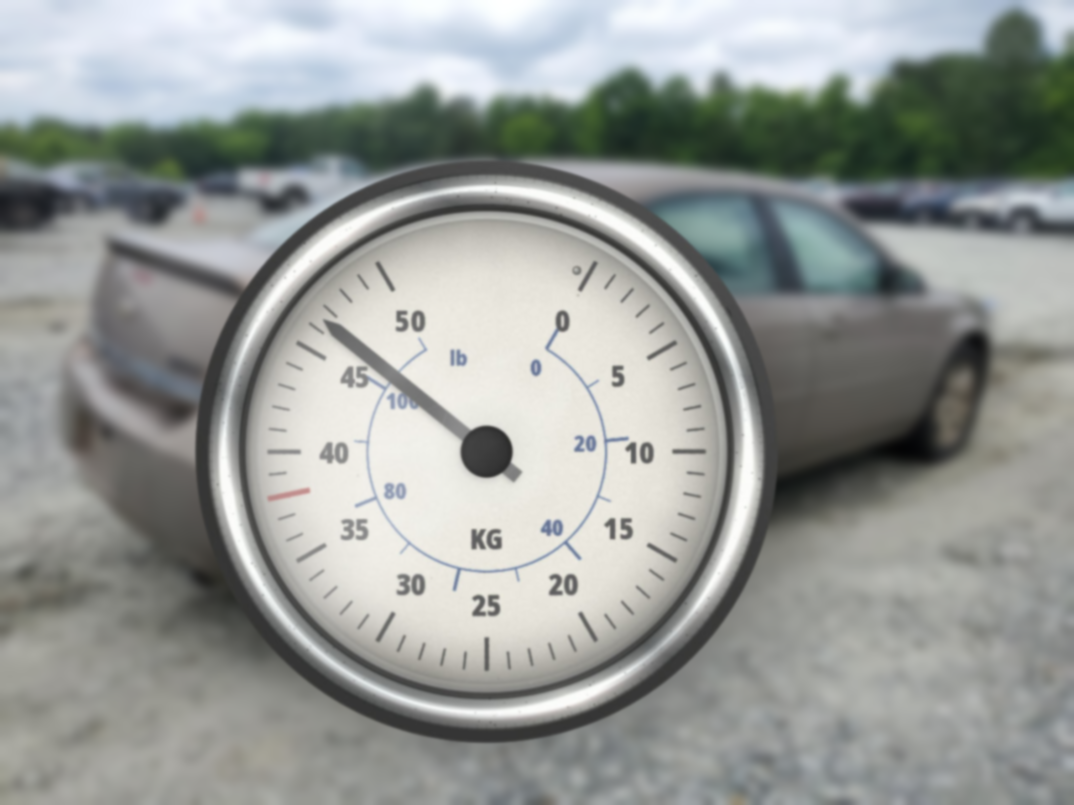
46.5 kg
